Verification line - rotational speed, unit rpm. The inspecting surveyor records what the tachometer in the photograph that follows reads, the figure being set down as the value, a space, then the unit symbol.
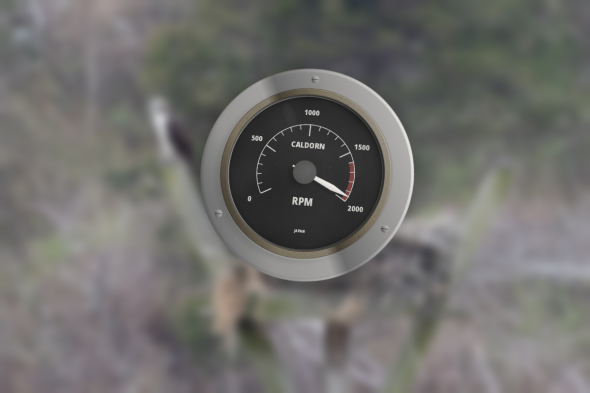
1950 rpm
